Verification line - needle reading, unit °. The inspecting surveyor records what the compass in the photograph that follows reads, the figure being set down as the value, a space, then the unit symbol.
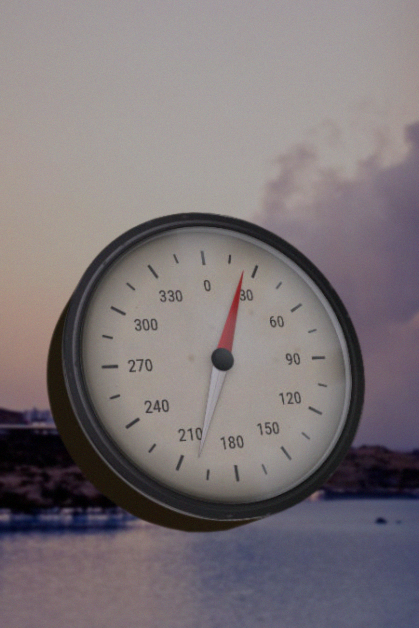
22.5 °
